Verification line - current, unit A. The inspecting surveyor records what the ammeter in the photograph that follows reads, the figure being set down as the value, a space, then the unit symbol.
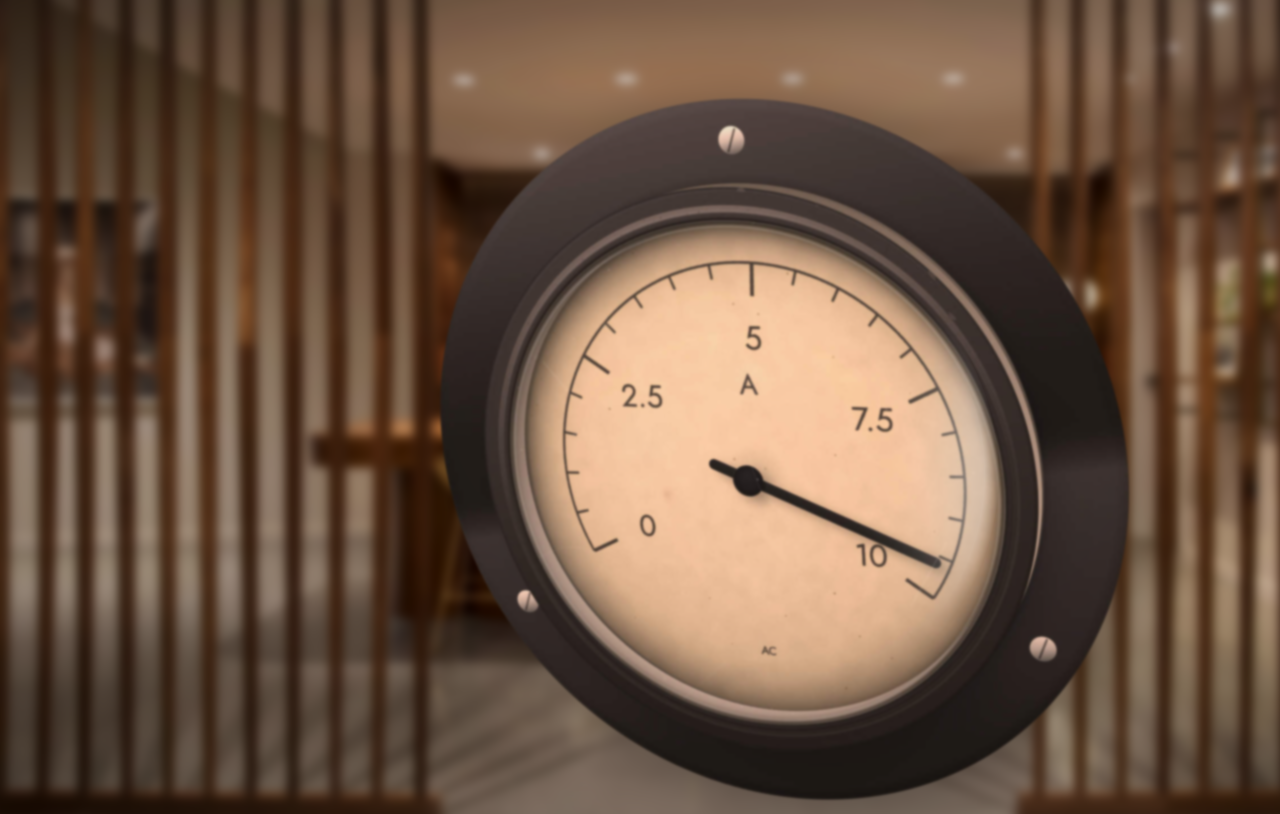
9.5 A
